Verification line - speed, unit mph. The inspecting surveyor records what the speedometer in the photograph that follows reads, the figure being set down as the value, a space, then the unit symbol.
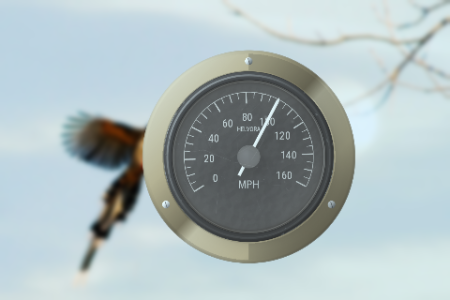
100 mph
